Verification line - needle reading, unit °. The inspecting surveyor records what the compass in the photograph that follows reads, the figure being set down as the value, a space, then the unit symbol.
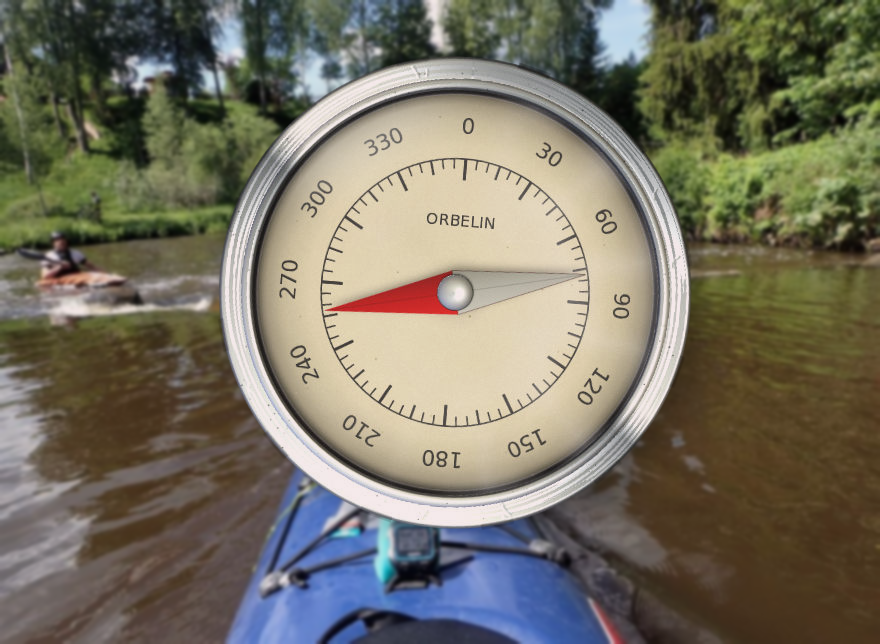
257.5 °
